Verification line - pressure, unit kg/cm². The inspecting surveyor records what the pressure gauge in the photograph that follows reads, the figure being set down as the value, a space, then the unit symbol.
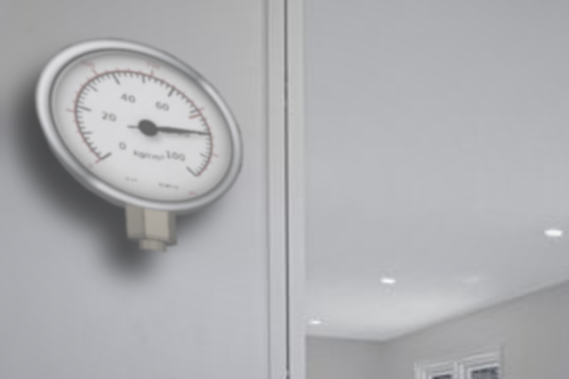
80 kg/cm²
